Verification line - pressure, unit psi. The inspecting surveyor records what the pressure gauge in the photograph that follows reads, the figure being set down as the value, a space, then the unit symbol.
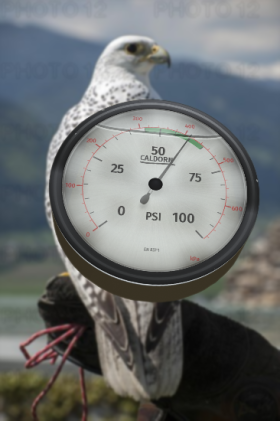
60 psi
